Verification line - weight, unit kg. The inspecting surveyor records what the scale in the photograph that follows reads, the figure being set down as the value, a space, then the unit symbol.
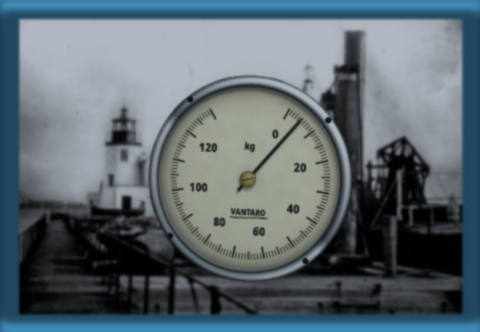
5 kg
